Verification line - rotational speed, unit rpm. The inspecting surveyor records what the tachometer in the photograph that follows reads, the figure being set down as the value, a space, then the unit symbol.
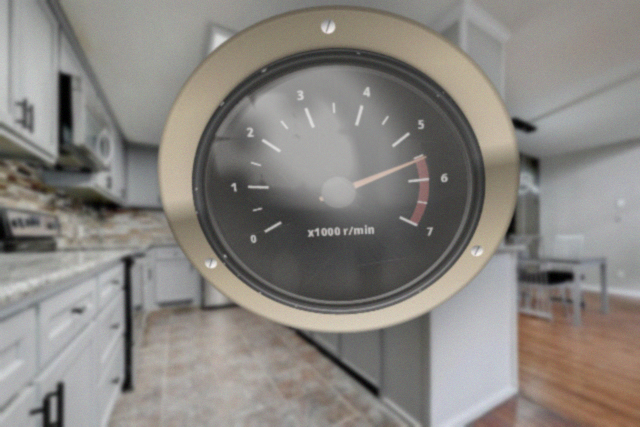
5500 rpm
